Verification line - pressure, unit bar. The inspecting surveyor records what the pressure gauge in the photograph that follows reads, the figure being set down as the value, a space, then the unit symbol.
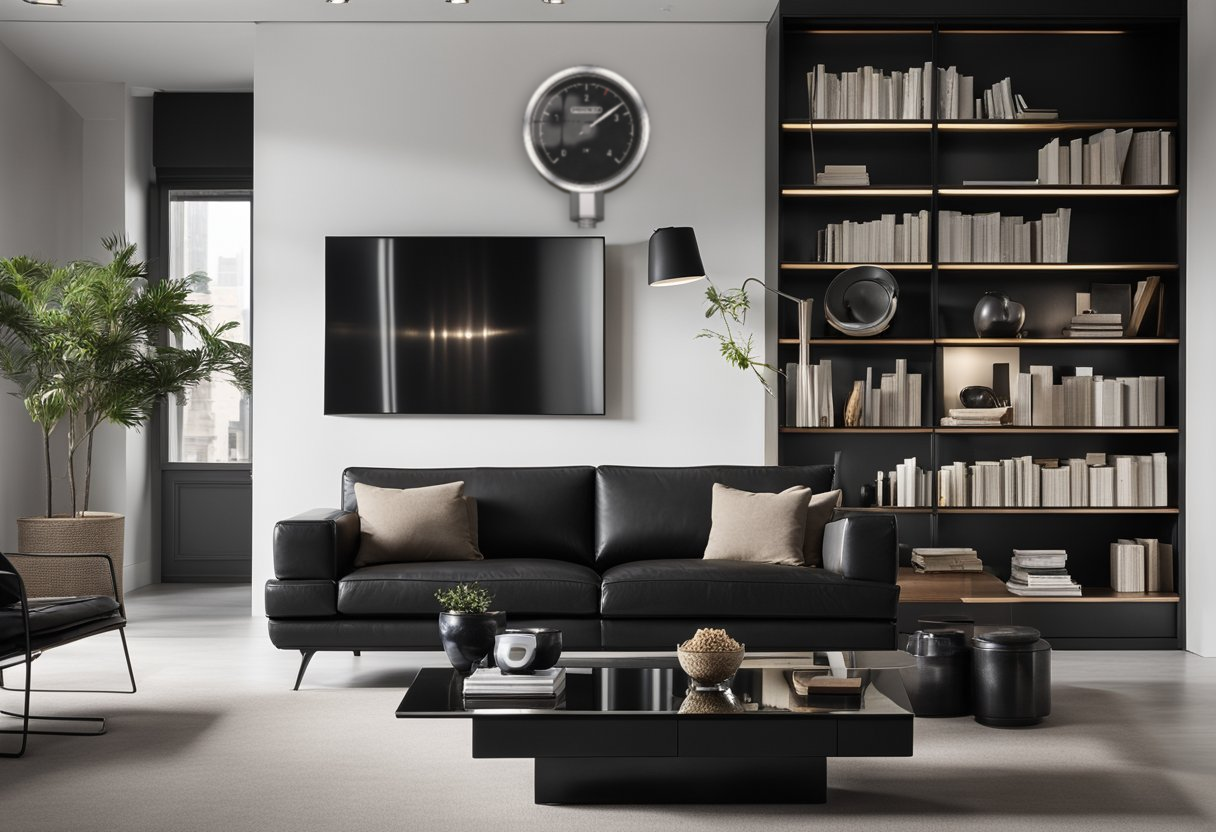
2.8 bar
